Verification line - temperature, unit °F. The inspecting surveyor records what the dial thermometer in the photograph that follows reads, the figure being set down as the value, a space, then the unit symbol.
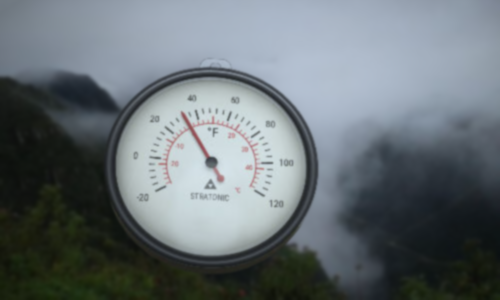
32 °F
